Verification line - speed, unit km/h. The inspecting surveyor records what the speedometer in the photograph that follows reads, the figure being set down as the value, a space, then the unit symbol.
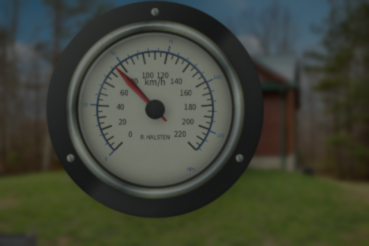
75 km/h
